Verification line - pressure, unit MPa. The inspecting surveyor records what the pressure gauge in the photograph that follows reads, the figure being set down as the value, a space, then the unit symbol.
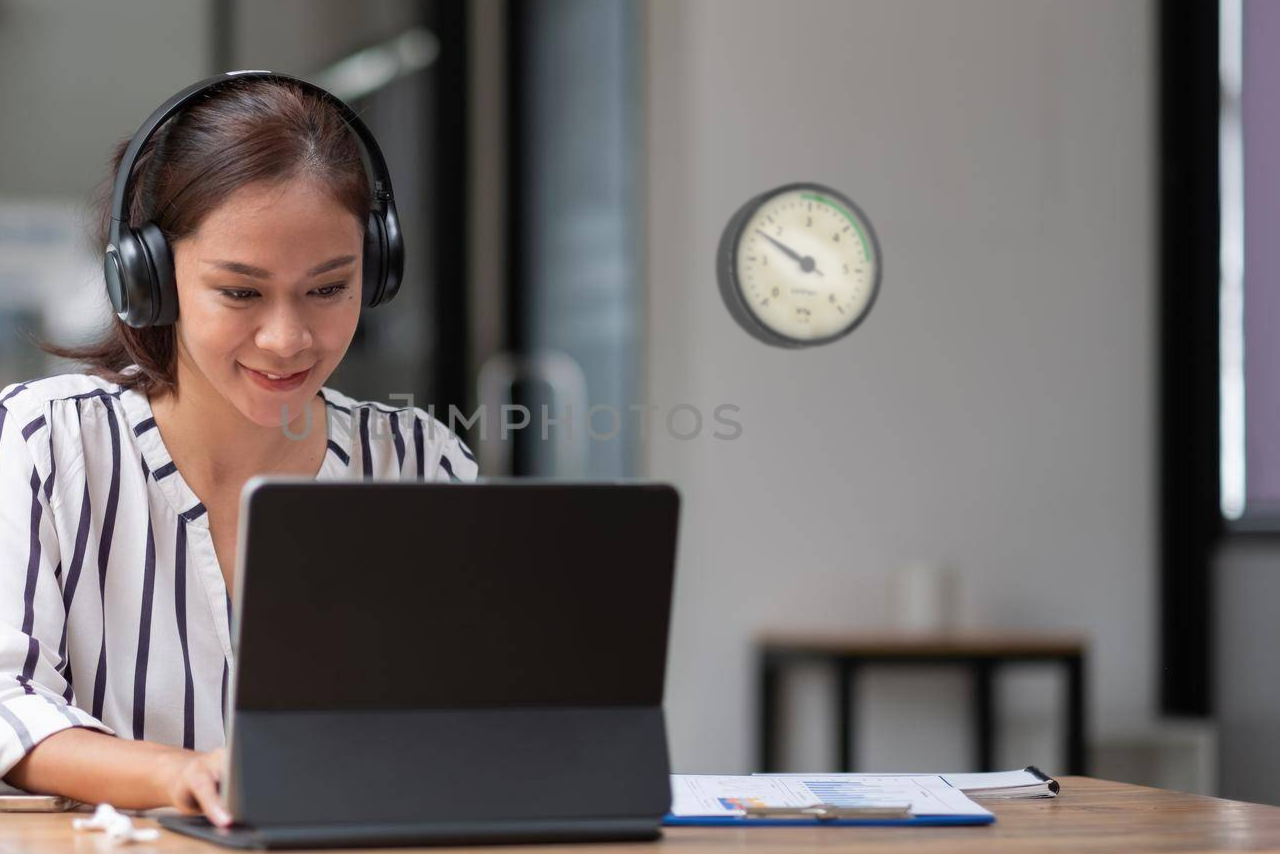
1.6 MPa
